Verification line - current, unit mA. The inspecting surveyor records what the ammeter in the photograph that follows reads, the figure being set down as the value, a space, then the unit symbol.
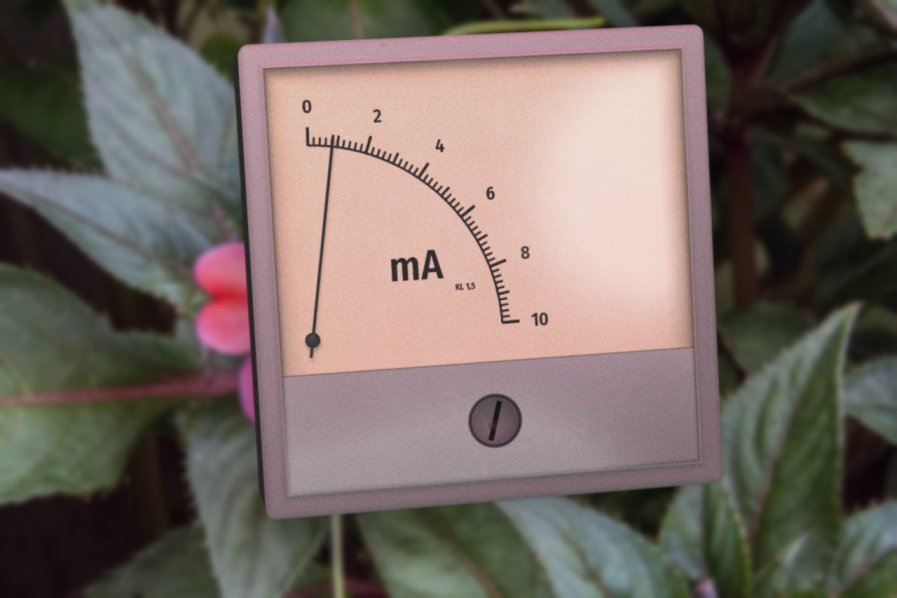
0.8 mA
